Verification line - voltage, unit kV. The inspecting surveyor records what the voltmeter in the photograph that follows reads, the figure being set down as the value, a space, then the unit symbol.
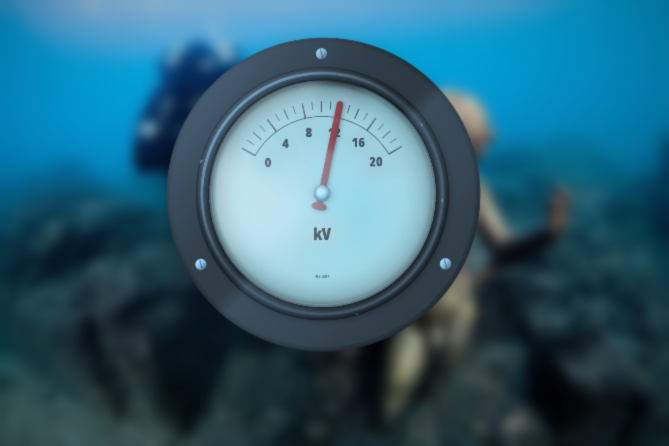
12 kV
